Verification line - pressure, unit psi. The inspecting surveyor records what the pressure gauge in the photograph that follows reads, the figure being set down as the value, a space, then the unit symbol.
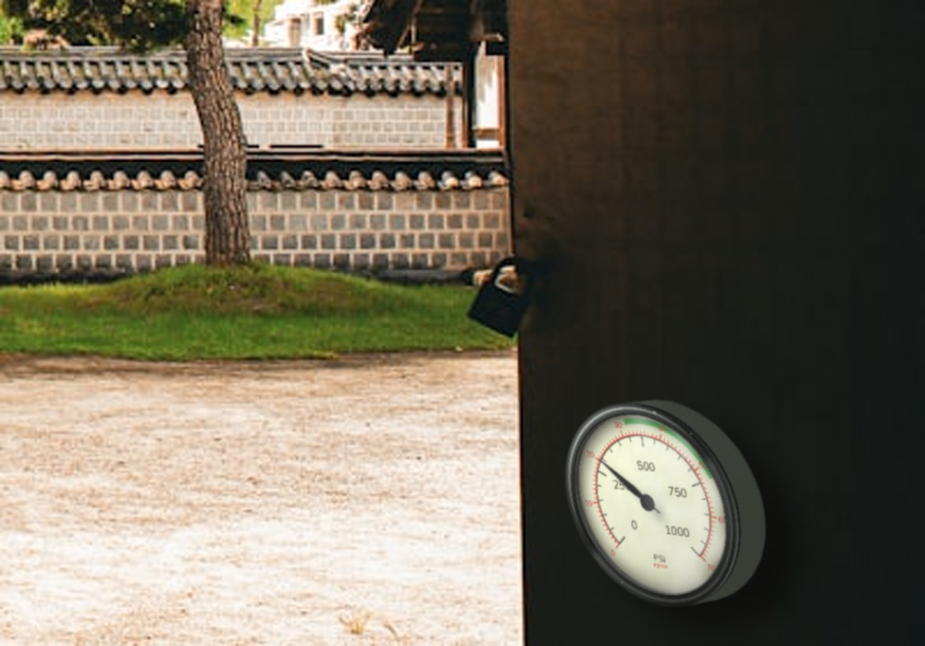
300 psi
